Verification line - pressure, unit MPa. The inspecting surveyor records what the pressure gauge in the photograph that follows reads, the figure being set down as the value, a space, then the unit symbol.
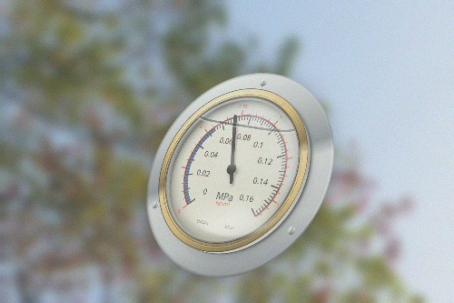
0.07 MPa
